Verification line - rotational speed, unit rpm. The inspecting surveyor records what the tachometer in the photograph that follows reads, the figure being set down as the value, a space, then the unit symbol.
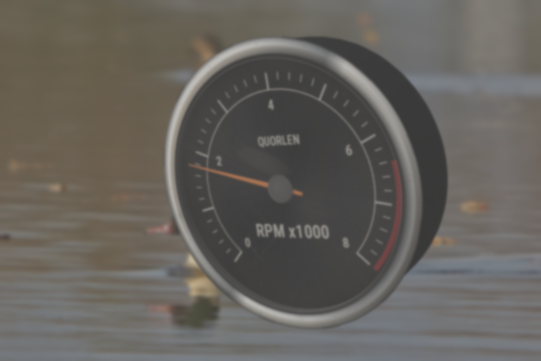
1800 rpm
